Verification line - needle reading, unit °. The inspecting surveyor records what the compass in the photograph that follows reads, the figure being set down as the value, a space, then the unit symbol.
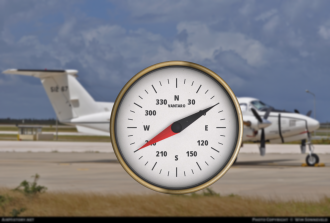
240 °
